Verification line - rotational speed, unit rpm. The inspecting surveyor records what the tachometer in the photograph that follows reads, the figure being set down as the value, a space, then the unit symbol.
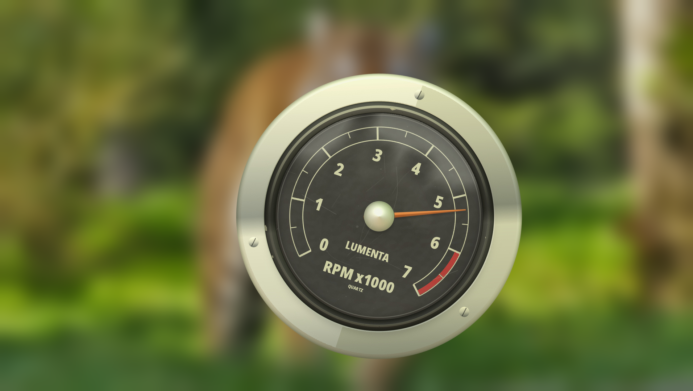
5250 rpm
